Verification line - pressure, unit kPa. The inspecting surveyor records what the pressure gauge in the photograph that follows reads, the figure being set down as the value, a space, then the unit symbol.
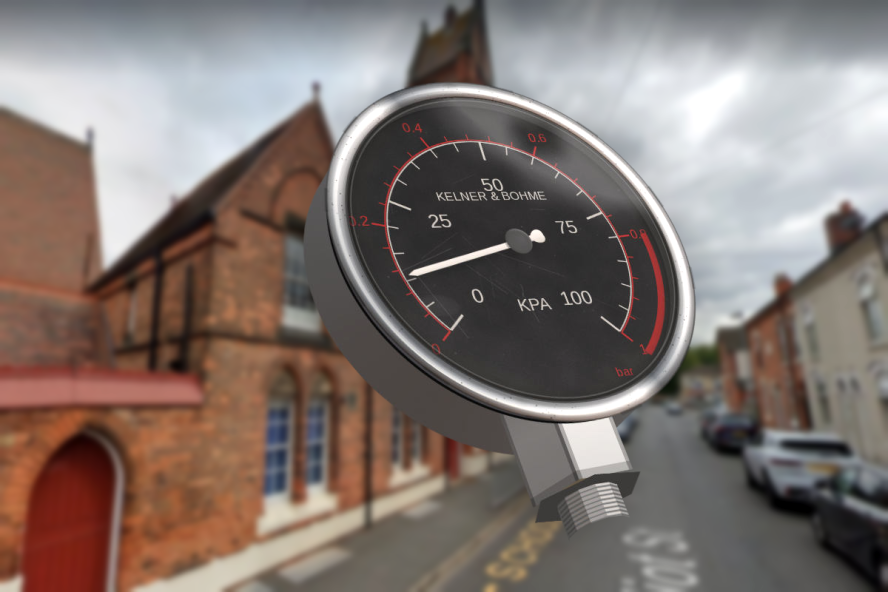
10 kPa
